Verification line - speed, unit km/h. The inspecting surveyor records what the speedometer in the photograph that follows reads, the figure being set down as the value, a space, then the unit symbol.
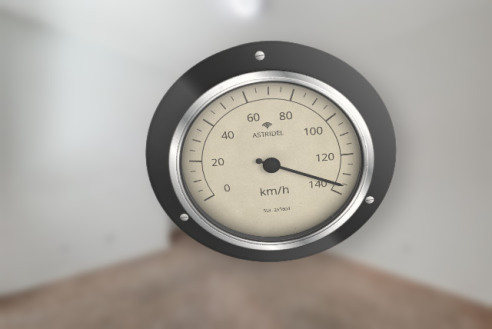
135 km/h
